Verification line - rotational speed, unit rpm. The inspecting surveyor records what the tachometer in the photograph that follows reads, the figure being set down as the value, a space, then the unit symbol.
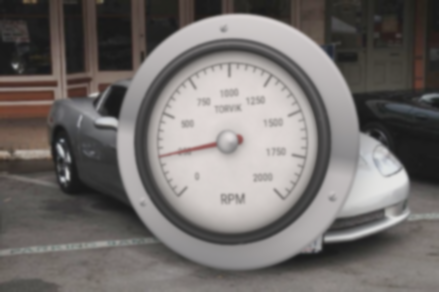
250 rpm
